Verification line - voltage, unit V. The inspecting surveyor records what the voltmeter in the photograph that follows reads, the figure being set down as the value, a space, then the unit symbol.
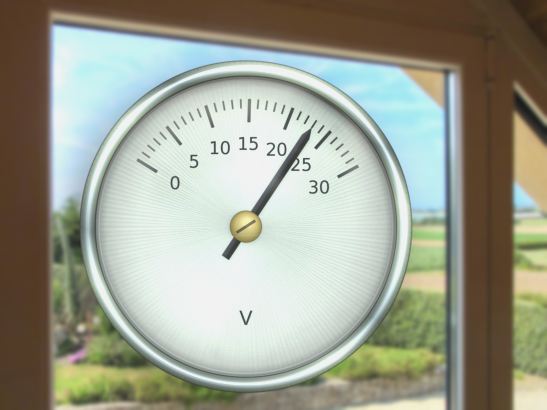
23 V
